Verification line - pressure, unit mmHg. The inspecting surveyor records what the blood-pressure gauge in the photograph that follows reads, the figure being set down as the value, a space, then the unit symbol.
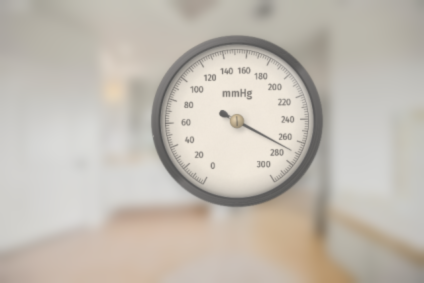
270 mmHg
